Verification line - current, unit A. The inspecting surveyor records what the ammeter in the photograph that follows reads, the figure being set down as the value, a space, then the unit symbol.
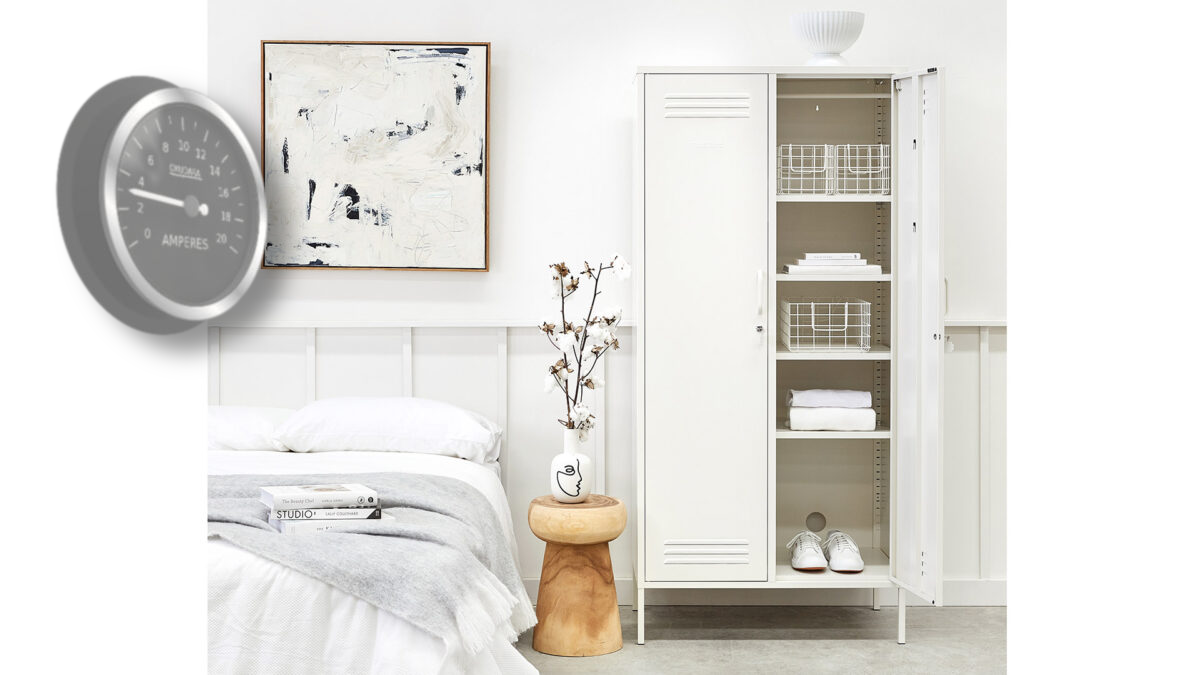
3 A
